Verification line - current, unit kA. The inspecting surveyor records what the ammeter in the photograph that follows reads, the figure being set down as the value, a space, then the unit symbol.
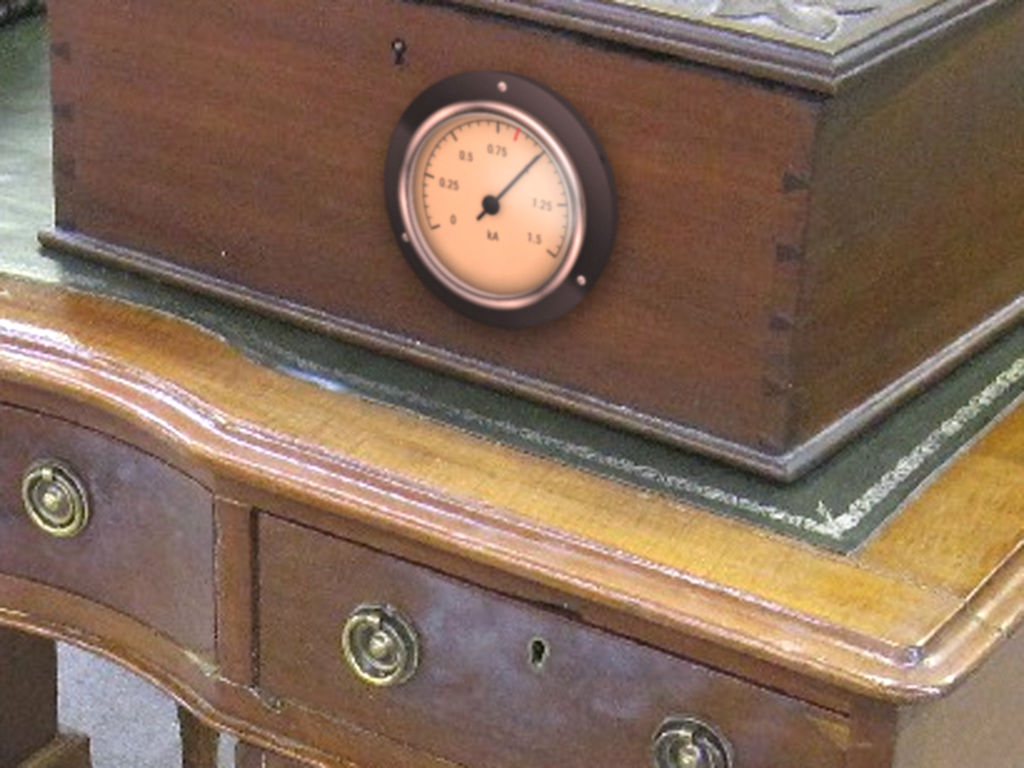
1 kA
